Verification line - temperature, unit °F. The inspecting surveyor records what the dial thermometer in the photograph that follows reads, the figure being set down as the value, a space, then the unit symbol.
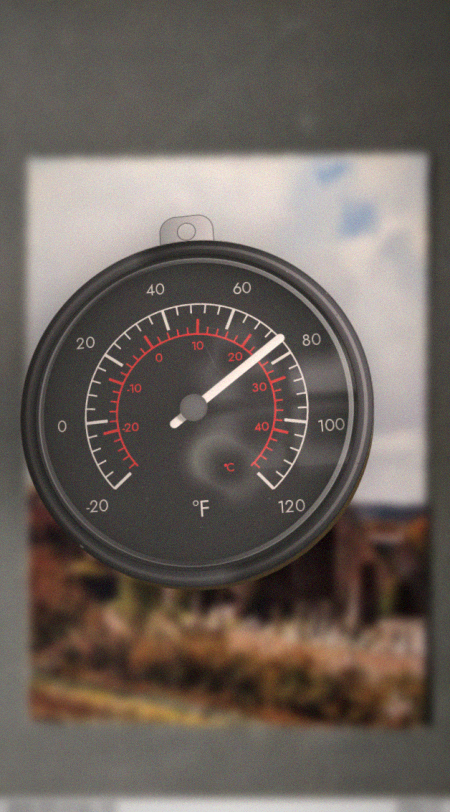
76 °F
